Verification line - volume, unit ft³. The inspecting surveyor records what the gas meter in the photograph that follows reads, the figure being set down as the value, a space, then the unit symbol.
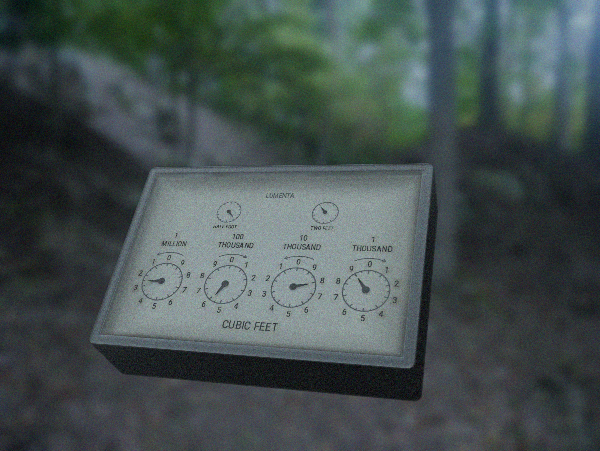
257900 ft³
